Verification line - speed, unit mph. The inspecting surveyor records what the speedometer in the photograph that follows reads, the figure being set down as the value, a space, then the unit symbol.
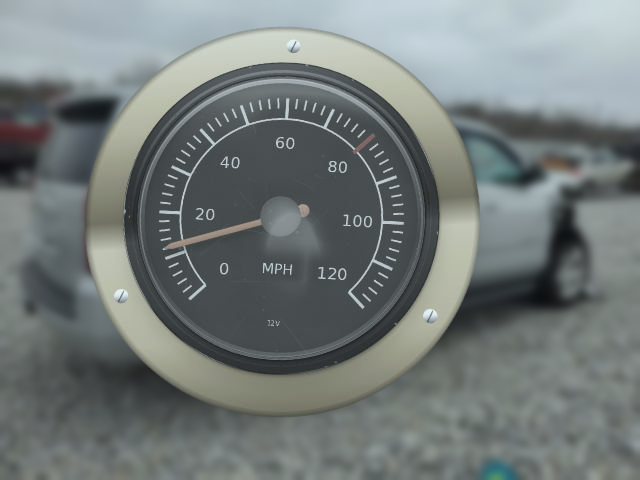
12 mph
